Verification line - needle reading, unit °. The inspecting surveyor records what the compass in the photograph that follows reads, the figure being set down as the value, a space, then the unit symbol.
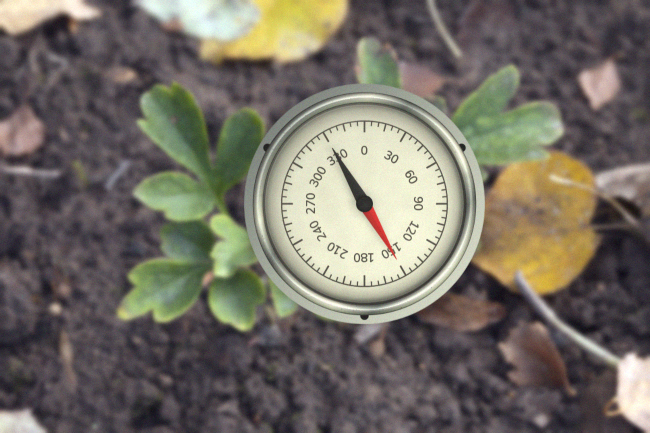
150 °
